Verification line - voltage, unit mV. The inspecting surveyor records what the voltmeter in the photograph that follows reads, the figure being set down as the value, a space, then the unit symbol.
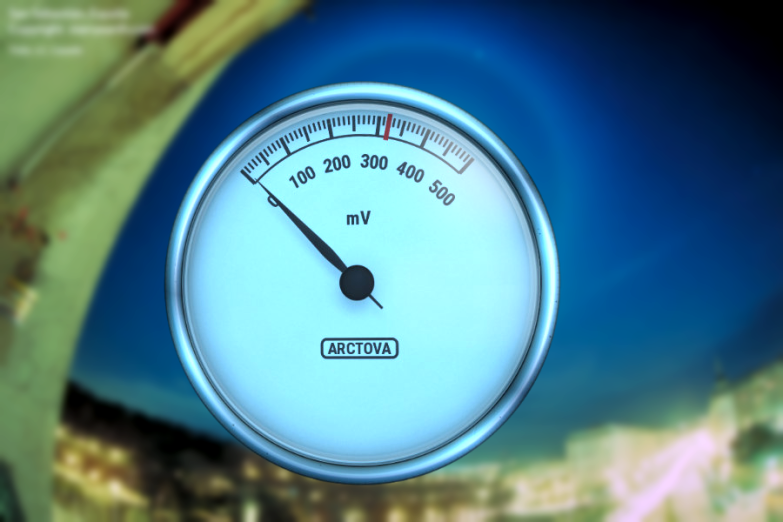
10 mV
